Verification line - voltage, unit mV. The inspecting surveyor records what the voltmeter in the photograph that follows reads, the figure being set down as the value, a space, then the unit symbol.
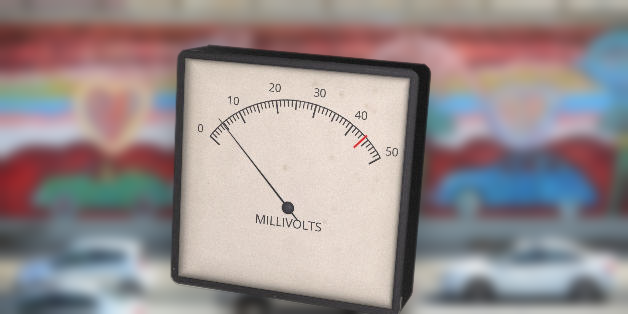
5 mV
